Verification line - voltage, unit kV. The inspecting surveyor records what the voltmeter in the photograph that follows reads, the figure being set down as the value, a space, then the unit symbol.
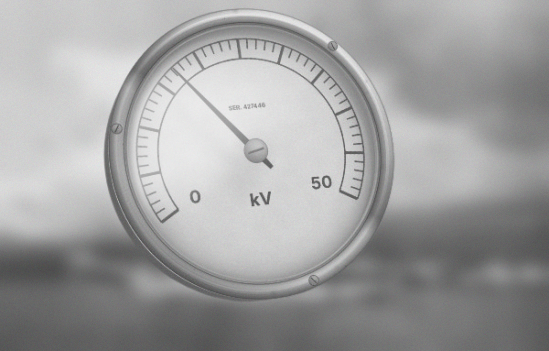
17 kV
